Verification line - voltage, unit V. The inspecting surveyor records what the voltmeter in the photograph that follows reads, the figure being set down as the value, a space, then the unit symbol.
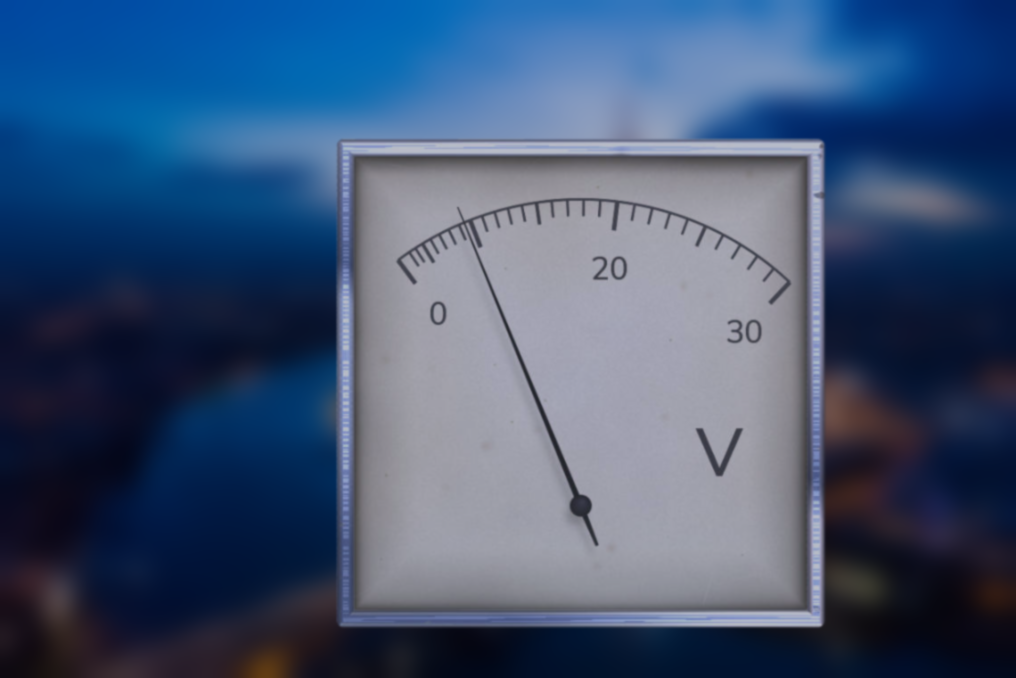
9.5 V
